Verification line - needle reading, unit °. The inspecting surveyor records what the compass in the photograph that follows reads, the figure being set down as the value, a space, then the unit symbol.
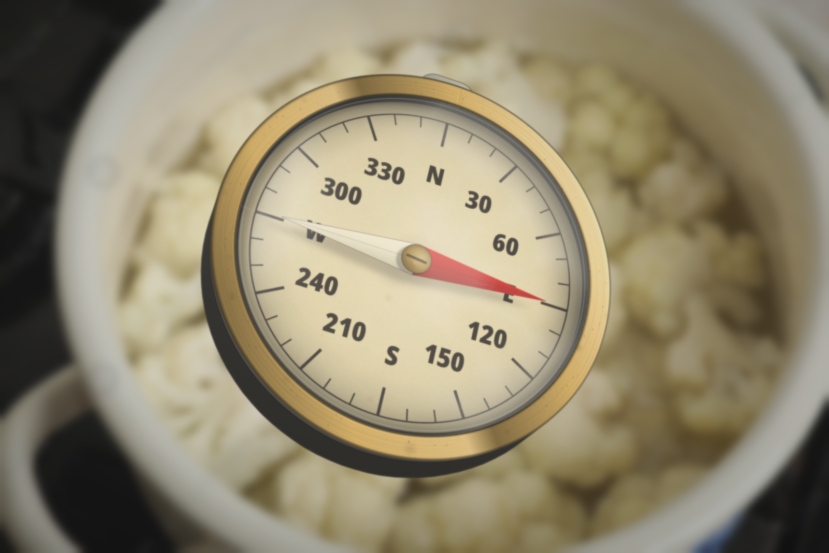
90 °
